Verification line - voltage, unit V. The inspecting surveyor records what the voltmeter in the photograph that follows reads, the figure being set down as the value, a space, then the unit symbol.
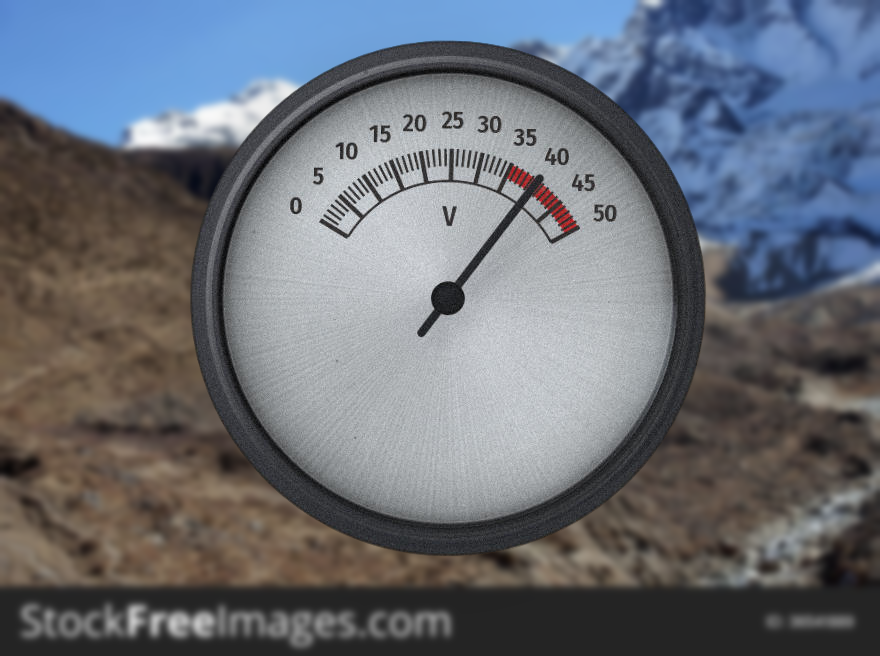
40 V
